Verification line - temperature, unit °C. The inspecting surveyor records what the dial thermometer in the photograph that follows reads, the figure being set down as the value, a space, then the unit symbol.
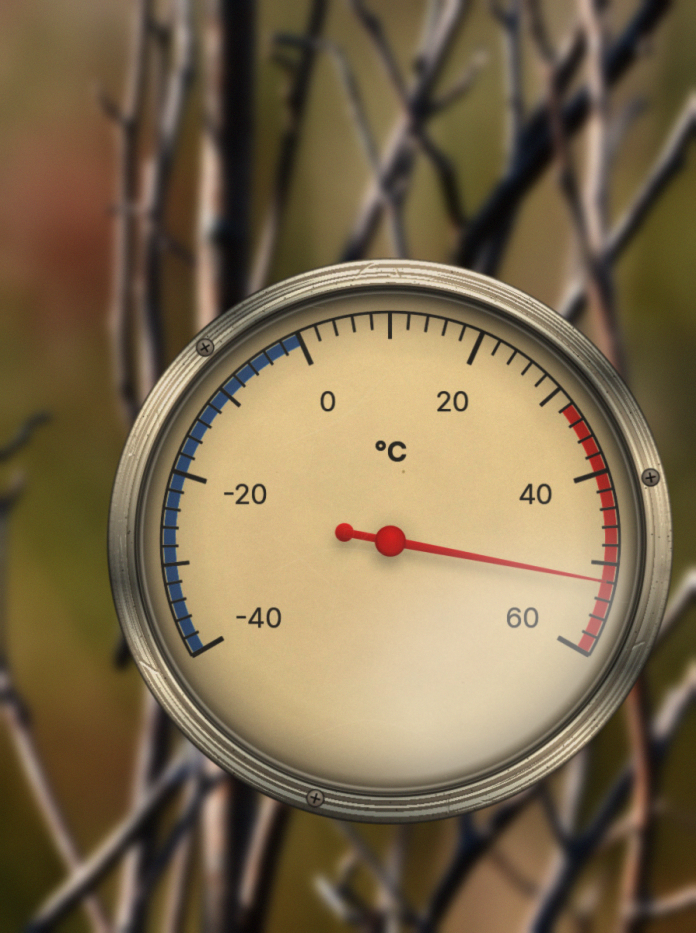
52 °C
